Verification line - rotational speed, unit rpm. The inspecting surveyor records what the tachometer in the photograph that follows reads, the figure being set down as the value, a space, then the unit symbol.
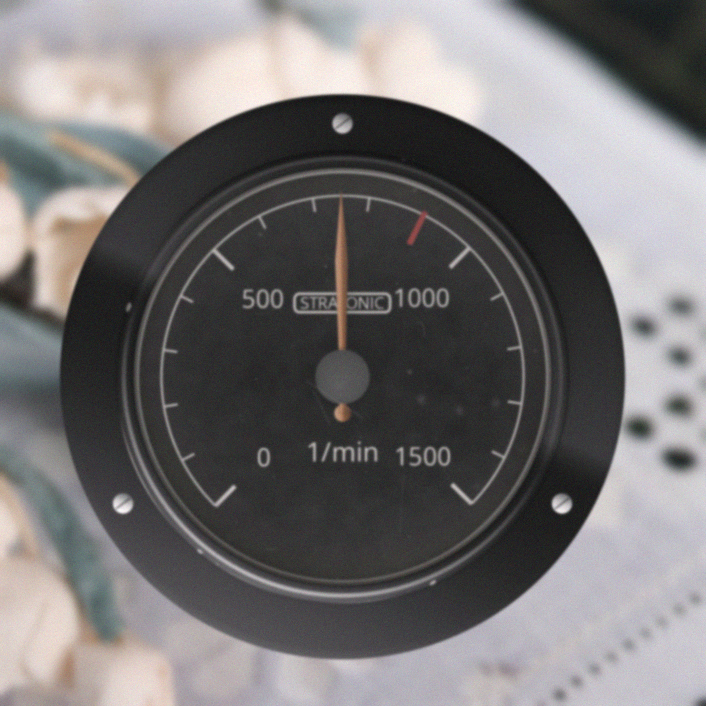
750 rpm
